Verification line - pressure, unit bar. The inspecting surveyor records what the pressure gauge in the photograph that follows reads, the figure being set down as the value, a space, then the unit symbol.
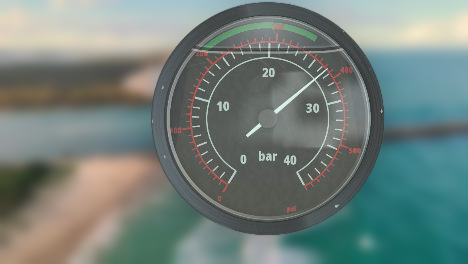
26.5 bar
